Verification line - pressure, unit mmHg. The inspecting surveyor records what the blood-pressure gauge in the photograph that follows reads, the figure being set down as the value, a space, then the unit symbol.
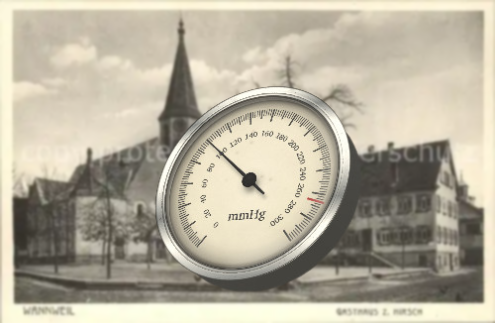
100 mmHg
